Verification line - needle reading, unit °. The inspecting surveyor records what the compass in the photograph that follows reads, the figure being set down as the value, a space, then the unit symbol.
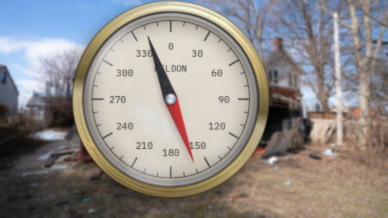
160 °
